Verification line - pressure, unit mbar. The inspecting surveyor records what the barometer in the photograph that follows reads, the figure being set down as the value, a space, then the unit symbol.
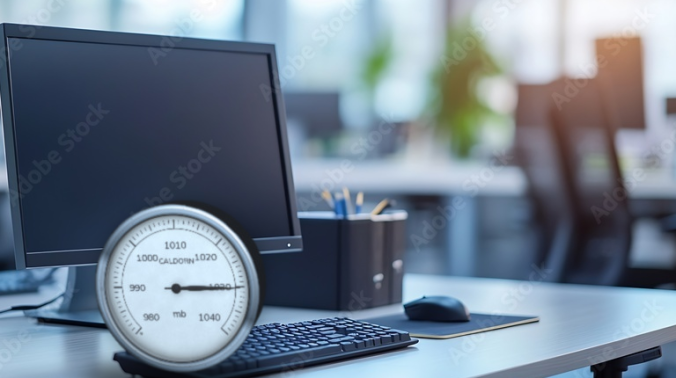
1030 mbar
